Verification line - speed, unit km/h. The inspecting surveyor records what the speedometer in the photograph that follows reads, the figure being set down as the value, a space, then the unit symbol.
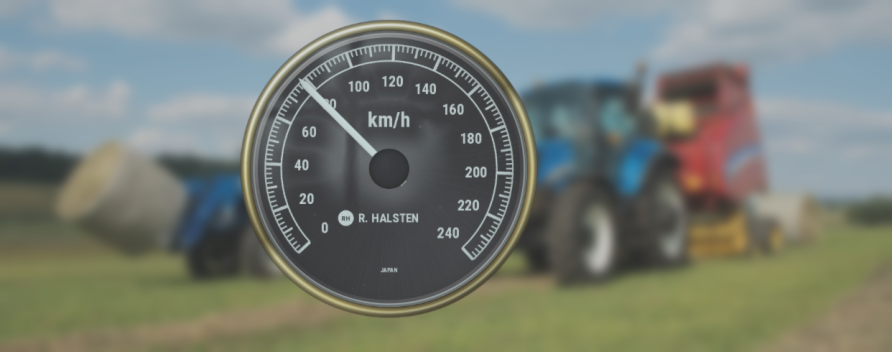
78 km/h
